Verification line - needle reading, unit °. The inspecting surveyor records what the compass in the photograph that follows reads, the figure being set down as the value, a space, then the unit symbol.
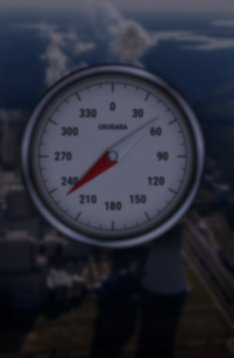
230 °
